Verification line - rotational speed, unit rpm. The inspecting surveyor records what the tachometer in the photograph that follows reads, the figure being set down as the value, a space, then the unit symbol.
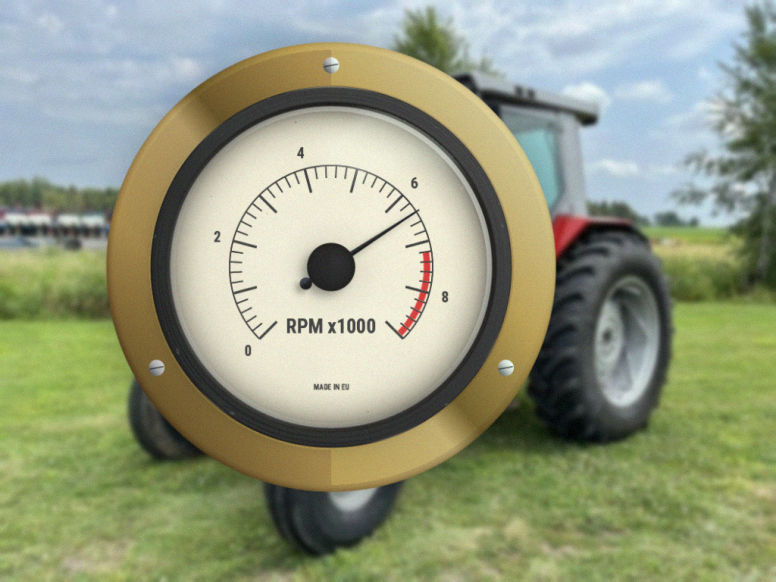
6400 rpm
